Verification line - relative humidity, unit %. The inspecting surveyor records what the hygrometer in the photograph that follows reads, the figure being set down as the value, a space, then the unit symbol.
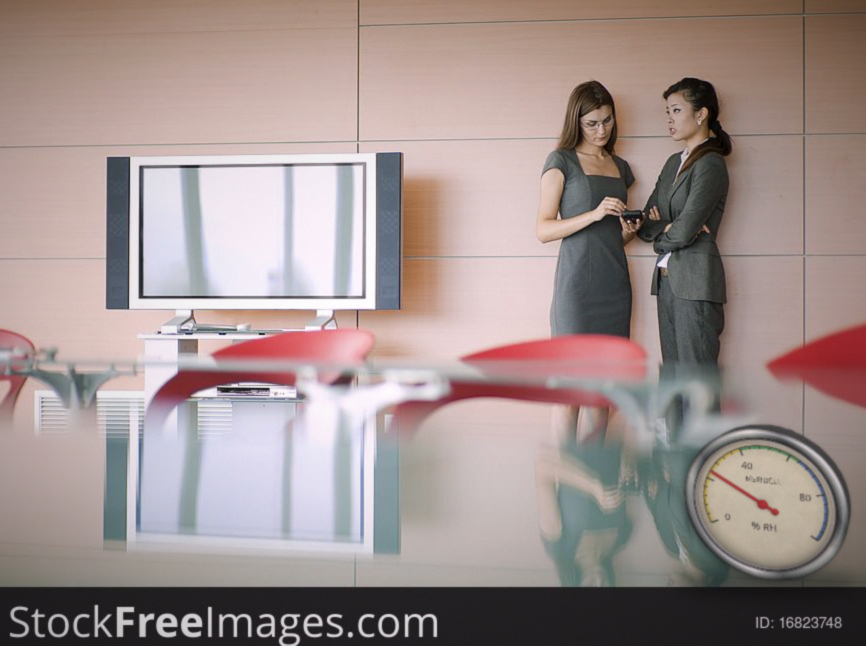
24 %
